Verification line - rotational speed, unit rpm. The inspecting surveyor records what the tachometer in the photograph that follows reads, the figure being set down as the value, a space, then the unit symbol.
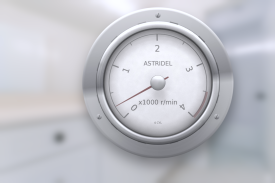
250 rpm
